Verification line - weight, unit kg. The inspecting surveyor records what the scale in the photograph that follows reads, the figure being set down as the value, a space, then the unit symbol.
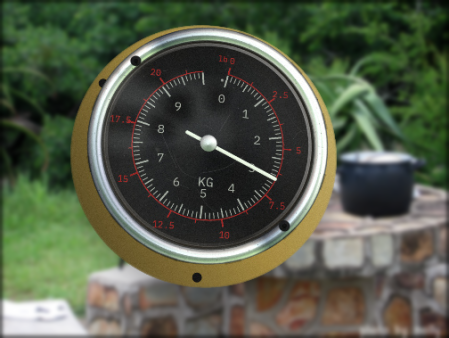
3 kg
